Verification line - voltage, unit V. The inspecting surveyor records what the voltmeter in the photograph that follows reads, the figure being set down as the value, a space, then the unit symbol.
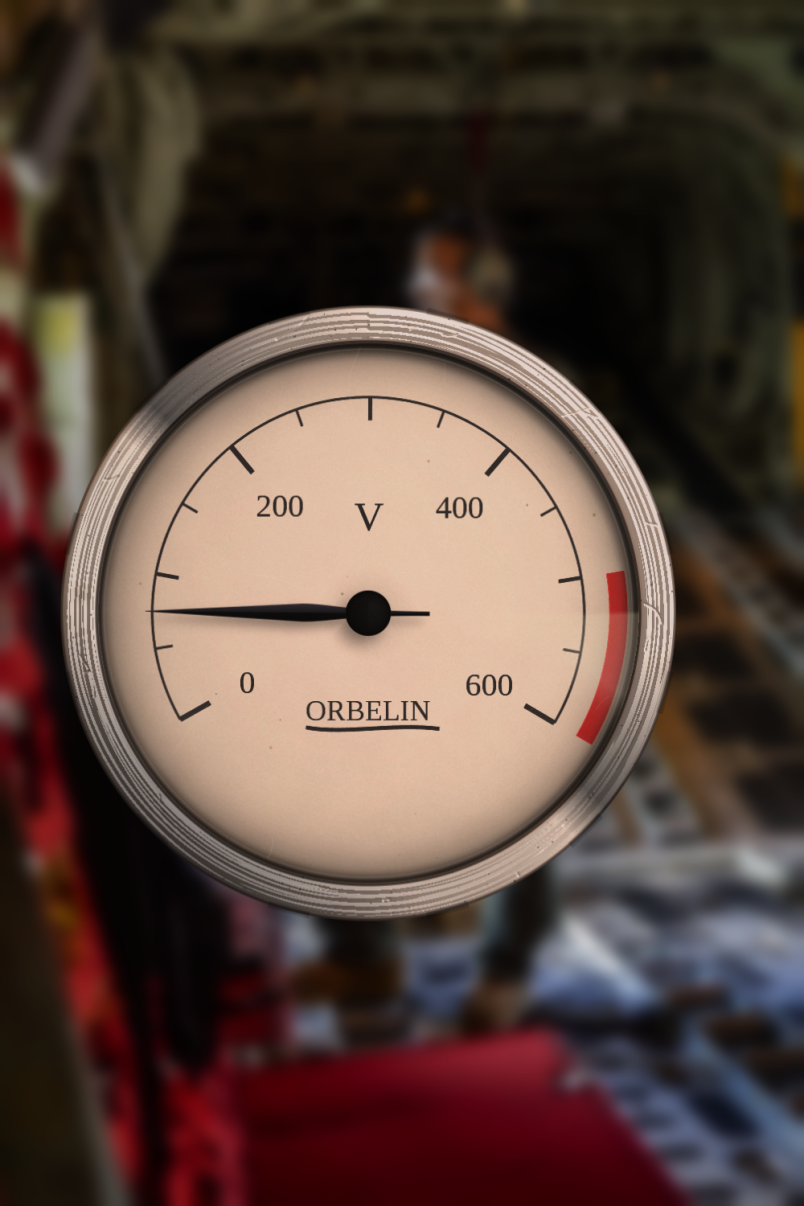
75 V
